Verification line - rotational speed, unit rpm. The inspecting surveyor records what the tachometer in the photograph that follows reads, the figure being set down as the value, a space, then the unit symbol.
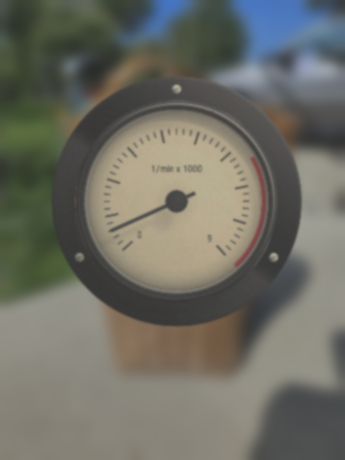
600 rpm
